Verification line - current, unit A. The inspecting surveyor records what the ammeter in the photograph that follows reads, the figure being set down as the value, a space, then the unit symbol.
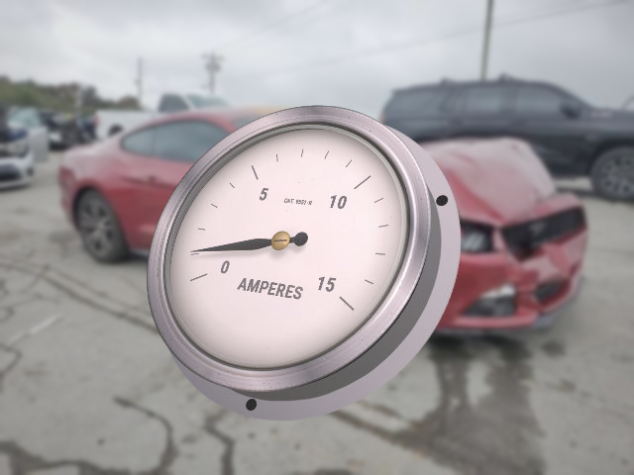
1 A
